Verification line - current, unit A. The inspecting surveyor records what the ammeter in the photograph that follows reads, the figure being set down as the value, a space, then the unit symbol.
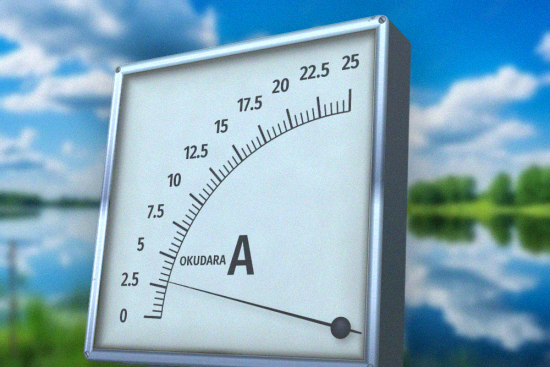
3 A
